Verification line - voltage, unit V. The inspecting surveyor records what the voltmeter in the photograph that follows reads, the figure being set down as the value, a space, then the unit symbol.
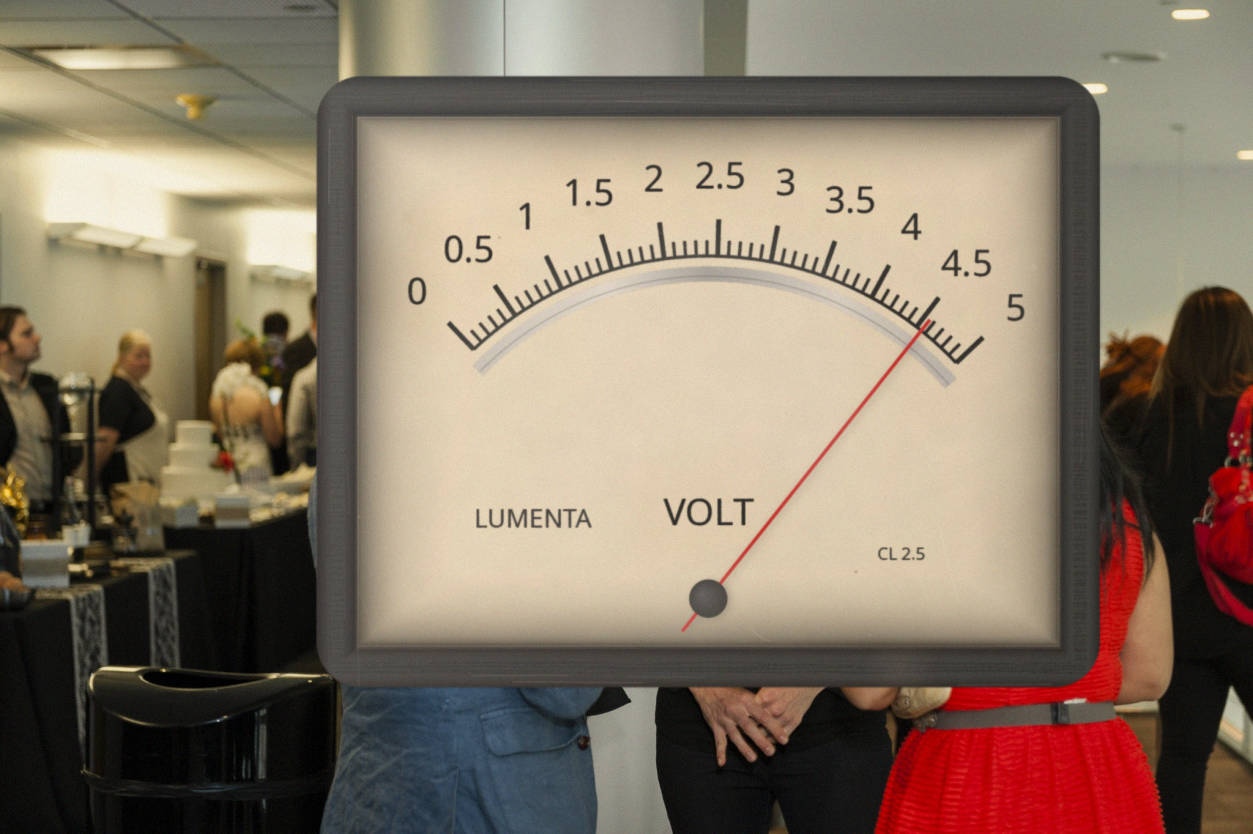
4.55 V
